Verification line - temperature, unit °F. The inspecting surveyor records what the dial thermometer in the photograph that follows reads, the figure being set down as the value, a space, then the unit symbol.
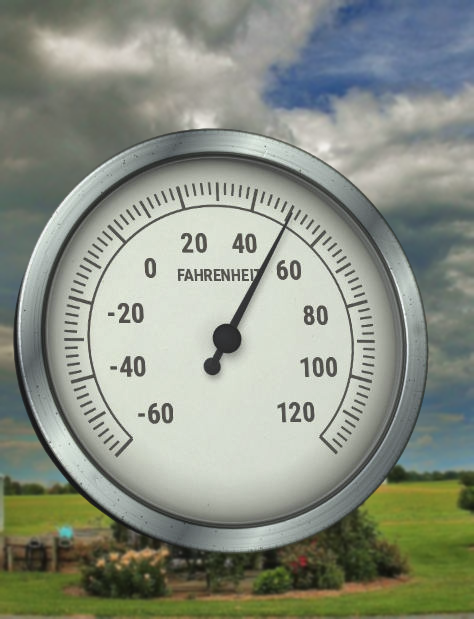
50 °F
